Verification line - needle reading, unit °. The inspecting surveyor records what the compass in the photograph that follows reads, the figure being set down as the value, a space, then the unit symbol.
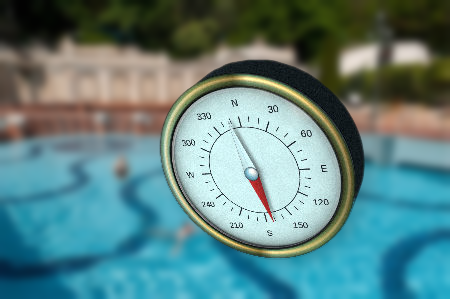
170 °
